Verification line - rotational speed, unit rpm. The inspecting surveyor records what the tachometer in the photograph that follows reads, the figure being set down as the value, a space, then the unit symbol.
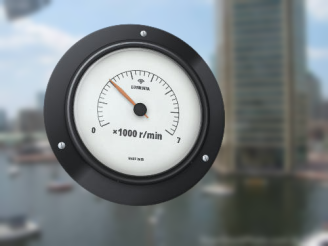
2000 rpm
